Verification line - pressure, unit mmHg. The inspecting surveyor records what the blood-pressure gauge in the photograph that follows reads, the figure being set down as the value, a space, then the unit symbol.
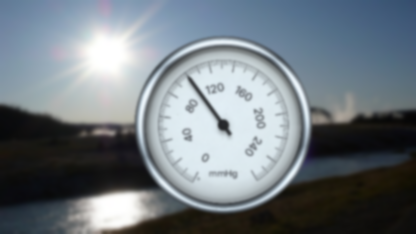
100 mmHg
